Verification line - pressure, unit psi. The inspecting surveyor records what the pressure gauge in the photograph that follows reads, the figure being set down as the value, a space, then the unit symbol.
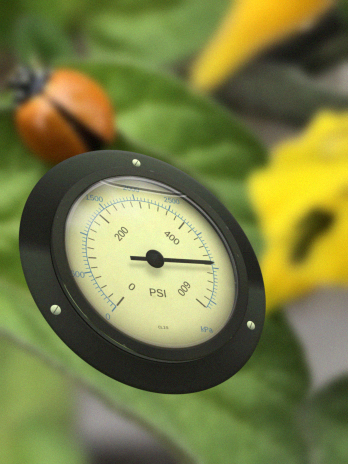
500 psi
